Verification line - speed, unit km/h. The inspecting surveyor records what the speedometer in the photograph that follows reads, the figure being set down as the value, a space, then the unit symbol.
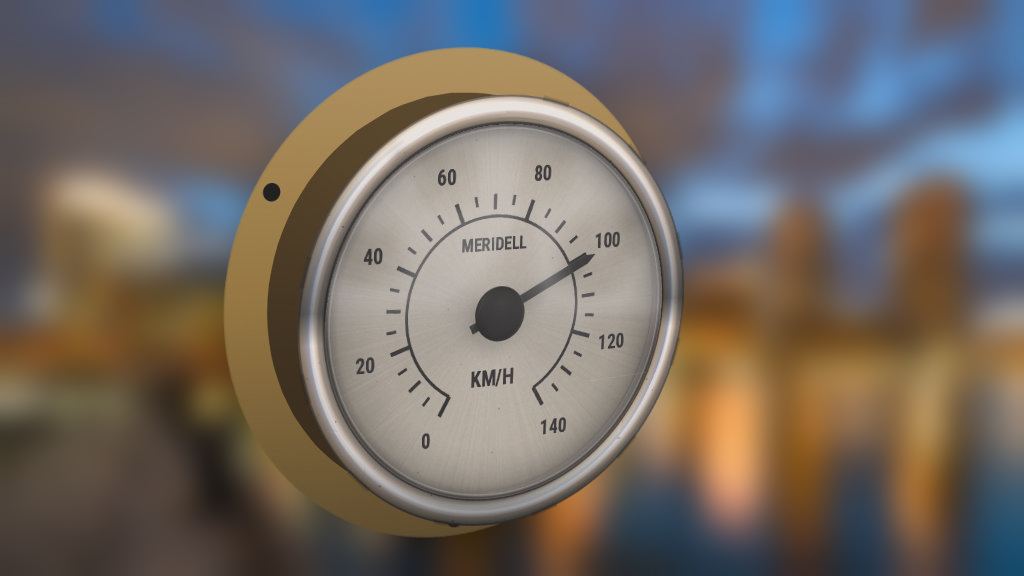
100 km/h
